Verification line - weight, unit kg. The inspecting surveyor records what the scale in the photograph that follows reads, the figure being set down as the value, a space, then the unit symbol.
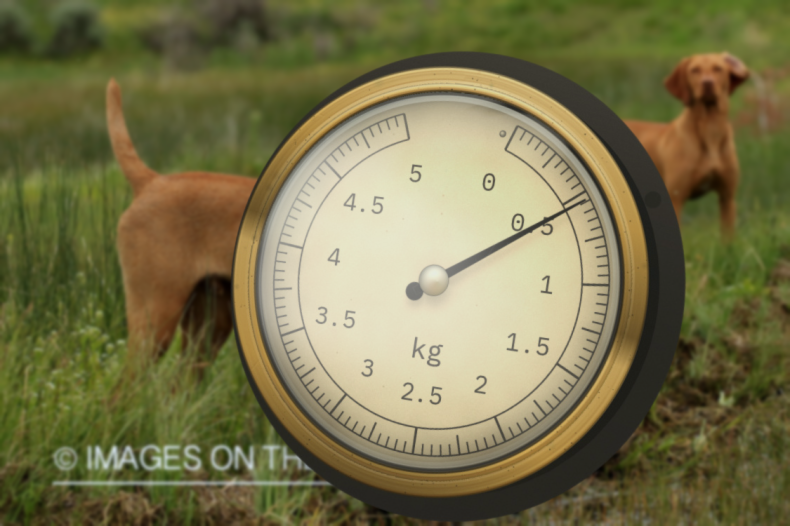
0.55 kg
